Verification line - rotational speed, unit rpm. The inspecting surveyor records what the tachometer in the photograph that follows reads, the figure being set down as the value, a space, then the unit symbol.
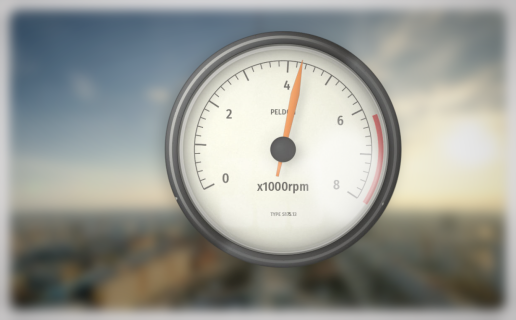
4300 rpm
